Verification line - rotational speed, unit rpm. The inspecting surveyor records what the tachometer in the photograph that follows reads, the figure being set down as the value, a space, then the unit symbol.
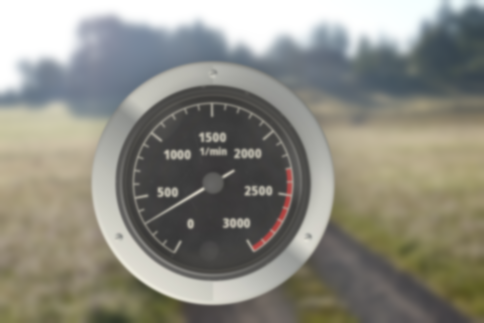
300 rpm
